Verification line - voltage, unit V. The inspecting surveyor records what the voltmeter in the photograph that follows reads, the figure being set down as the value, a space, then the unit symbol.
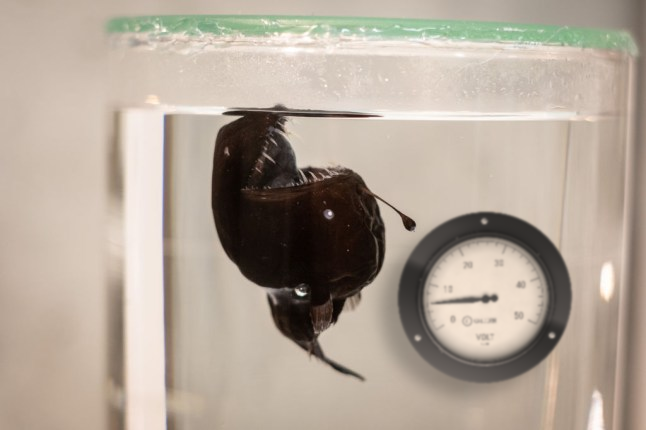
6 V
